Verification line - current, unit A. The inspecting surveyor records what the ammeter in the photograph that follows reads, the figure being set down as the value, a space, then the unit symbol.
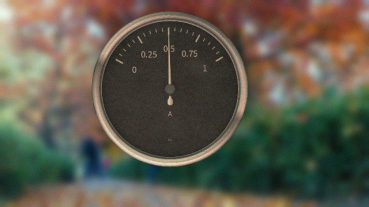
0.5 A
